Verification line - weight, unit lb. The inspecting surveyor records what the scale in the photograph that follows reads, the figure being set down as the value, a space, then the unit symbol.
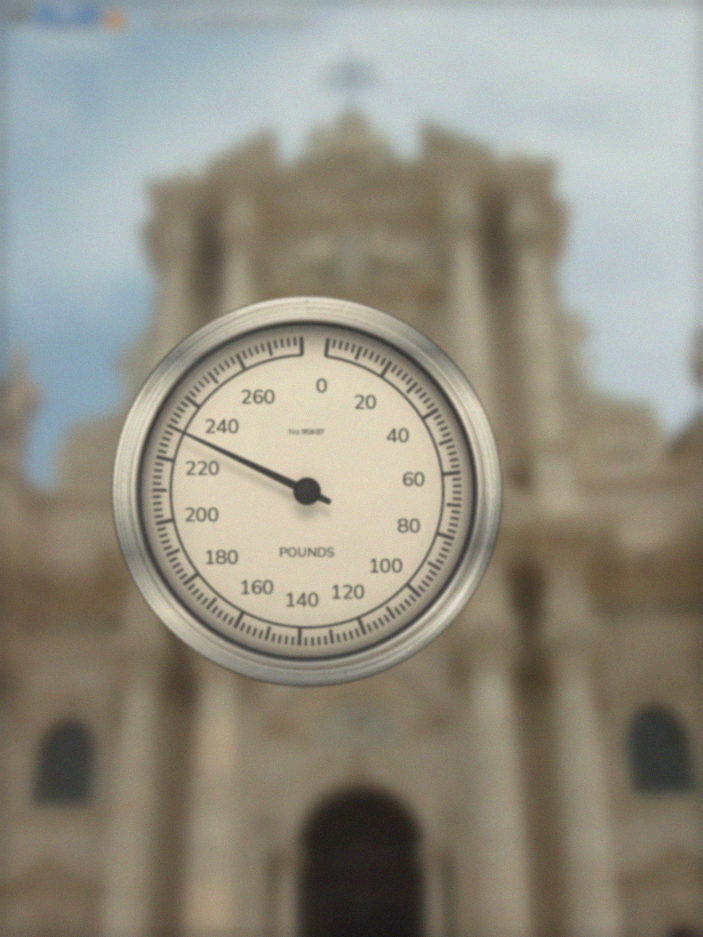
230 lb
